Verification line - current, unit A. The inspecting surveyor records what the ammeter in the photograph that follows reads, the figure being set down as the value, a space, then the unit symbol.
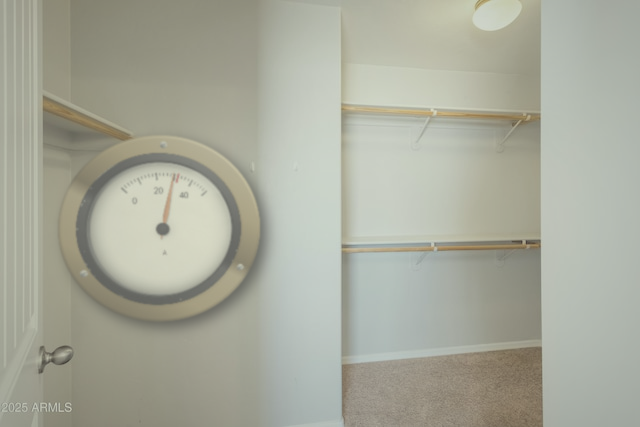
30 A
